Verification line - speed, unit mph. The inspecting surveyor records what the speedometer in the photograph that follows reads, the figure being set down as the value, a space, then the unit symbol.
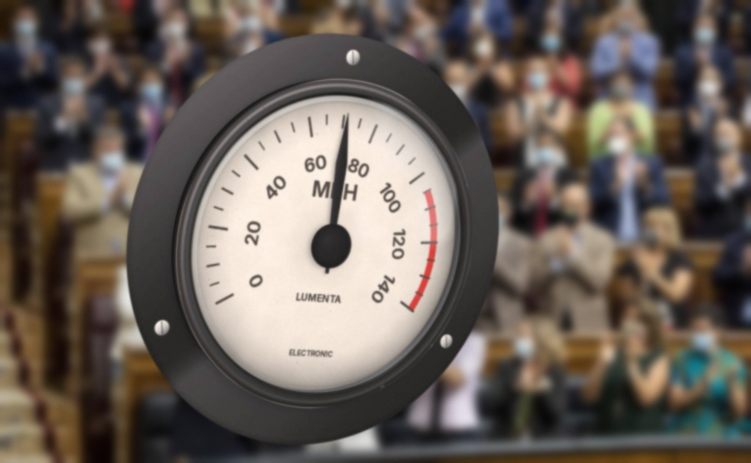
70 mph
